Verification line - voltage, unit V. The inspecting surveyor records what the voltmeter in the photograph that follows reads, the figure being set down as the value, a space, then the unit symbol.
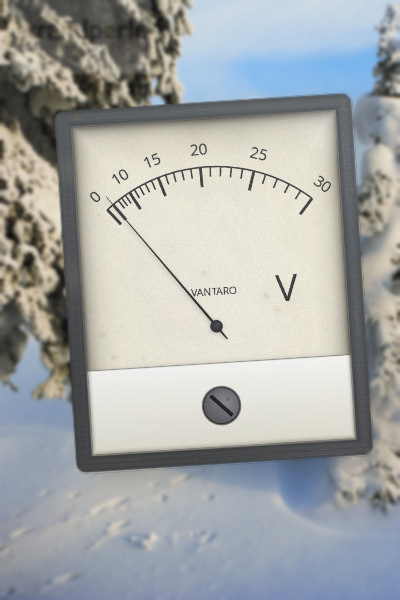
5 V
